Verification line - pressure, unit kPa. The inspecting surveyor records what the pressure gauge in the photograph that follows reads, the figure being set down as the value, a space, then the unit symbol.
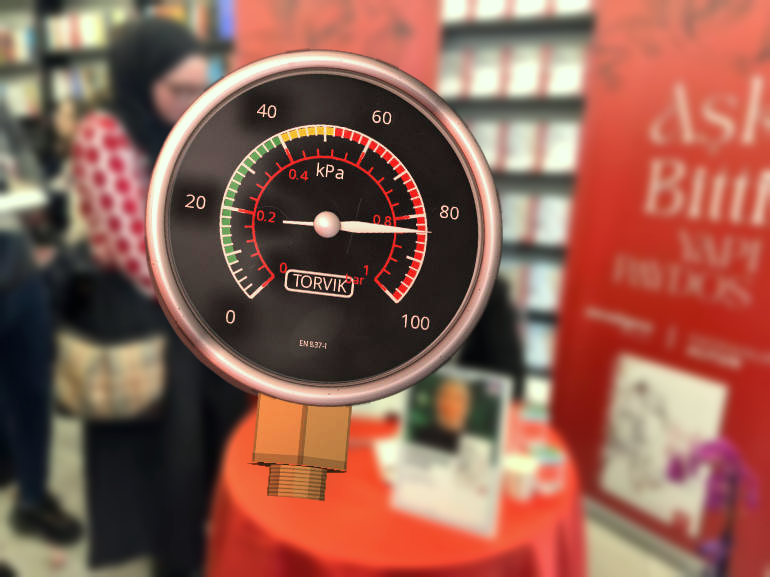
84 kPa
